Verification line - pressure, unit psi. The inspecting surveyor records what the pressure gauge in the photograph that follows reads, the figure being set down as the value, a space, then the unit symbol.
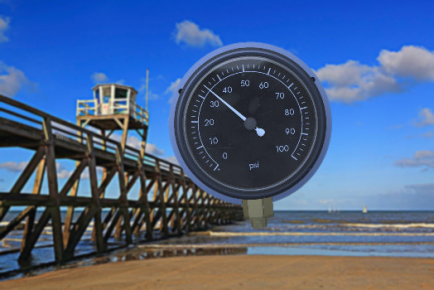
34 psi
